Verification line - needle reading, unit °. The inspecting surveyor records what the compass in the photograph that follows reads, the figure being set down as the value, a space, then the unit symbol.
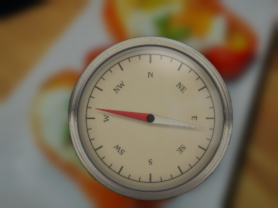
280 °
